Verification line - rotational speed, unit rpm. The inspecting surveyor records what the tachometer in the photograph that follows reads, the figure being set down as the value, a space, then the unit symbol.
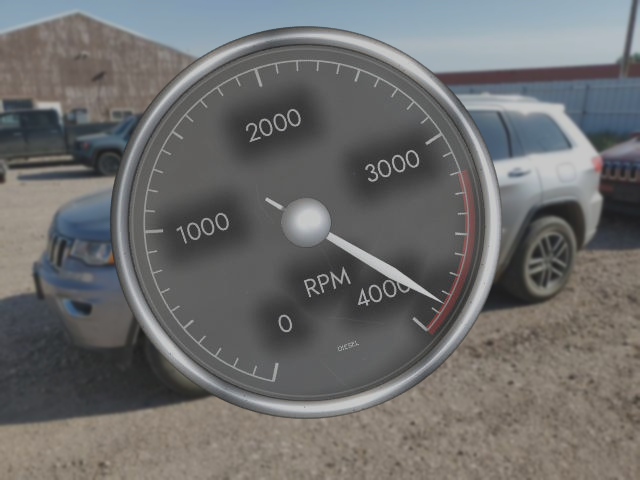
3850 rpm
